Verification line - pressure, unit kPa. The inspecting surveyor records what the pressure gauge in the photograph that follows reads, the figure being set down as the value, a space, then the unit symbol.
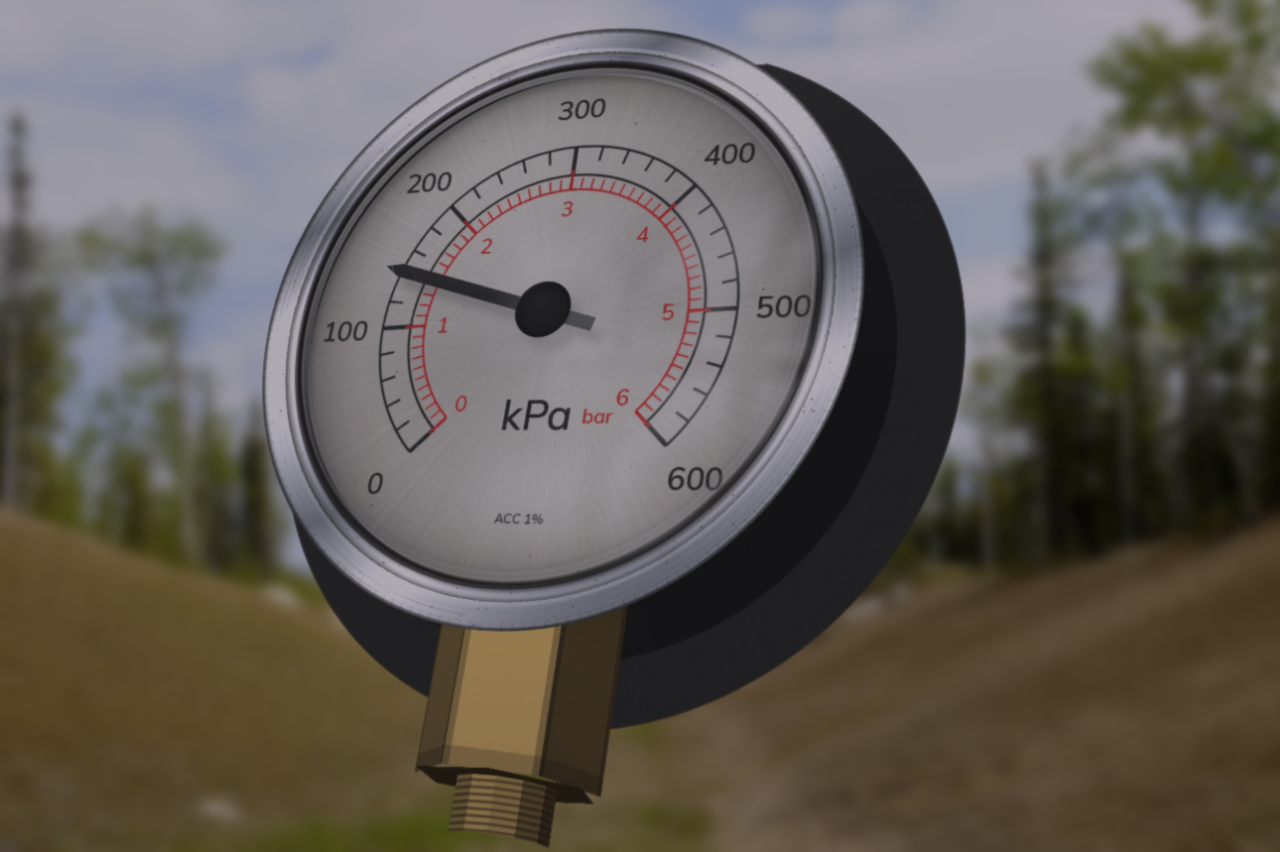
140 kPa
